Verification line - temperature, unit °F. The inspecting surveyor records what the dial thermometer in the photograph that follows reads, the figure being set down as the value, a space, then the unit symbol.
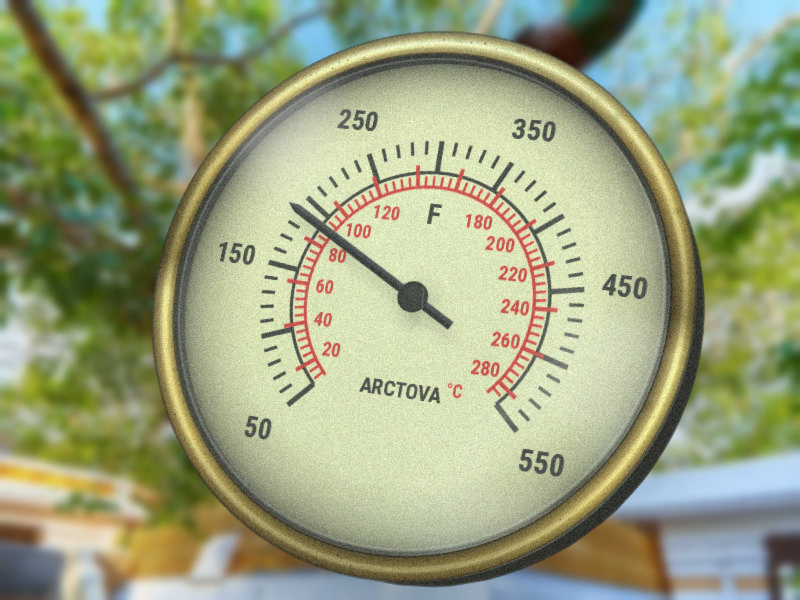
190 °F
